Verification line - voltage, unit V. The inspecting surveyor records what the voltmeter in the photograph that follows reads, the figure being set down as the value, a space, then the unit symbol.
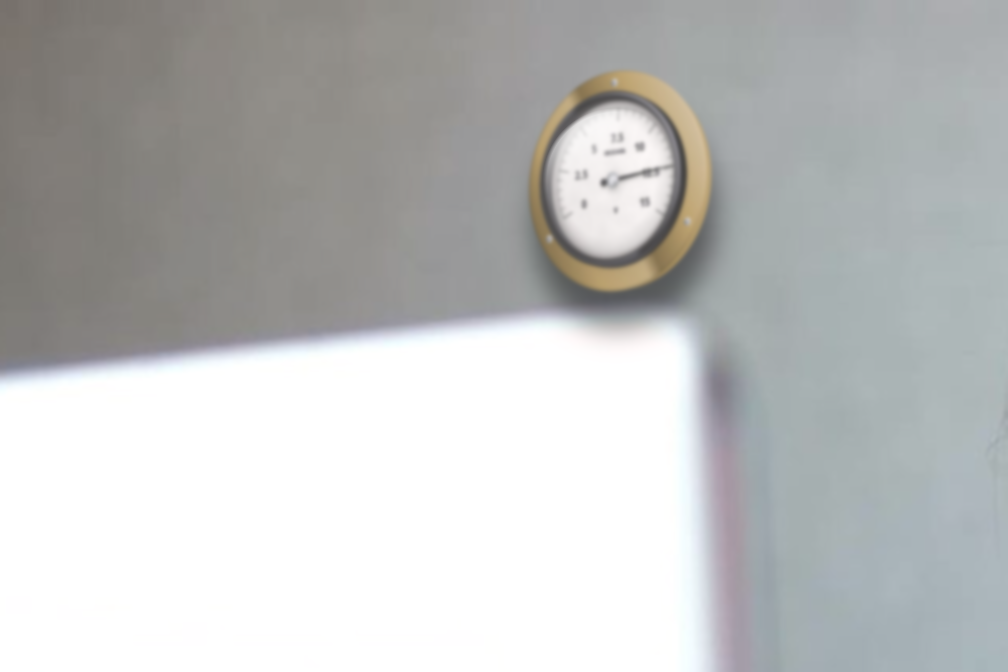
12.5 V
